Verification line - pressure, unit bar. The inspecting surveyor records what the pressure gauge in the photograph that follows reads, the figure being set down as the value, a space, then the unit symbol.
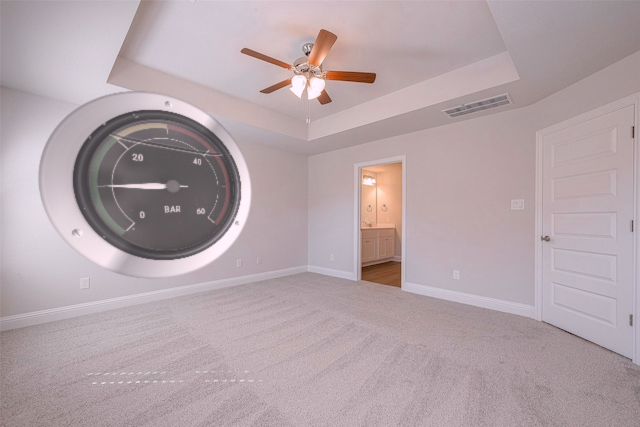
10 bar
